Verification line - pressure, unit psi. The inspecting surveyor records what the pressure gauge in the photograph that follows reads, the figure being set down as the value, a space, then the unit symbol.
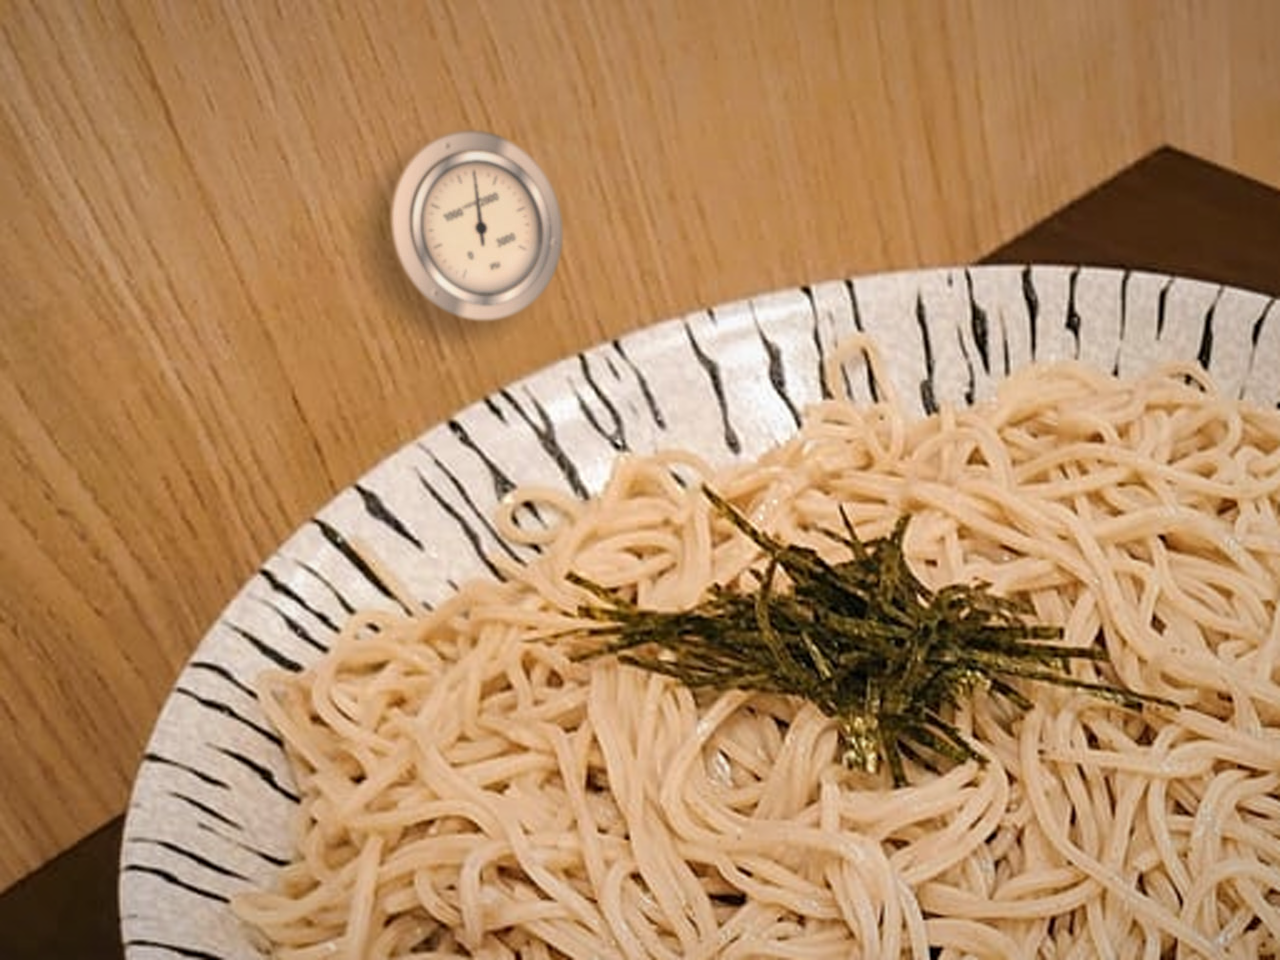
1700 psi
